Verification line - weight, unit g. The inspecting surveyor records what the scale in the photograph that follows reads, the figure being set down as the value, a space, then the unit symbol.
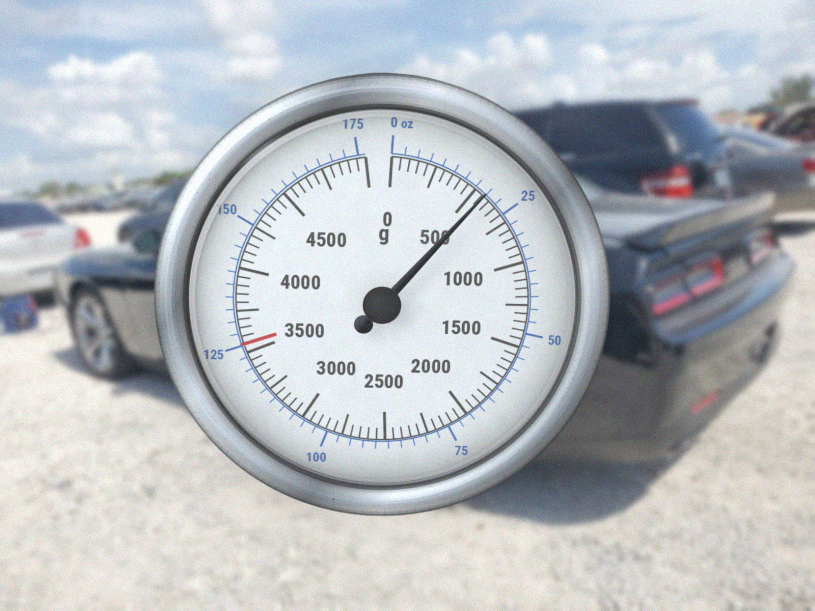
550 g
